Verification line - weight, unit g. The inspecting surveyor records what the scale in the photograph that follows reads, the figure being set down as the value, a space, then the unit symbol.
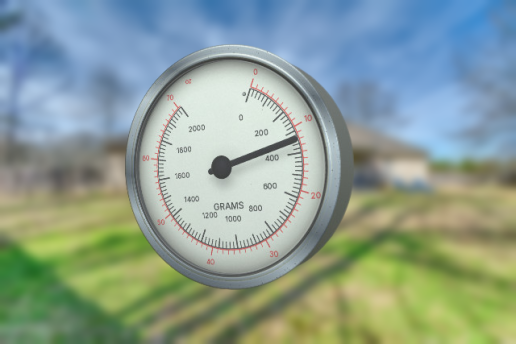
340 g
